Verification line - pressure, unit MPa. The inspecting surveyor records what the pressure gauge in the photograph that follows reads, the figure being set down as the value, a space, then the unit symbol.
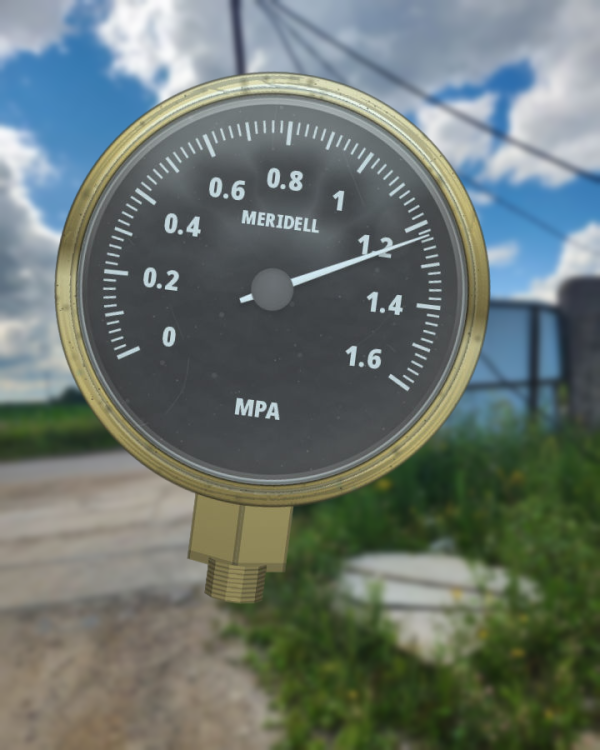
1.23 MPa
